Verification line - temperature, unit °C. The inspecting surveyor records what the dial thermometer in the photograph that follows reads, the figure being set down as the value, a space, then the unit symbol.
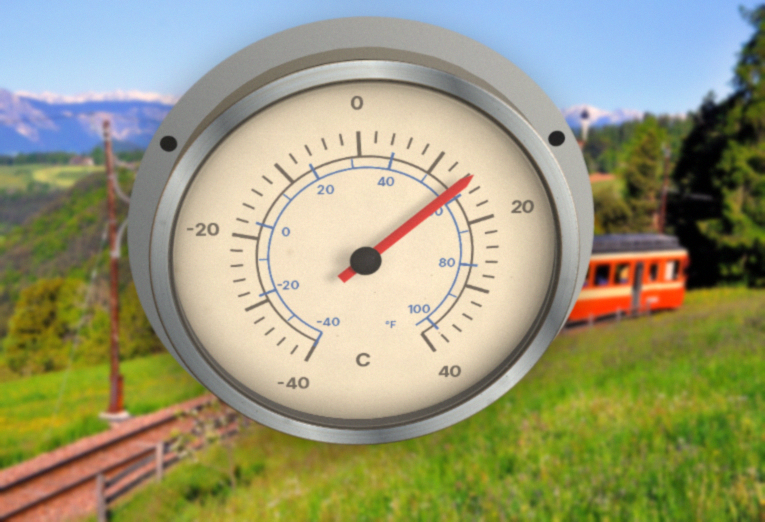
14 °C
